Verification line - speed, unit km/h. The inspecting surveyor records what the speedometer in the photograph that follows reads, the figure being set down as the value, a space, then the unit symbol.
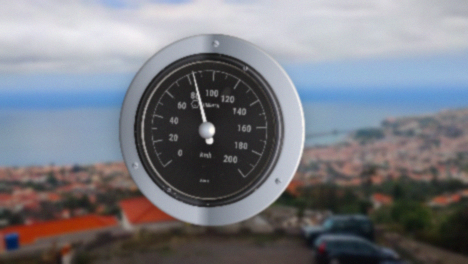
85 km/h
